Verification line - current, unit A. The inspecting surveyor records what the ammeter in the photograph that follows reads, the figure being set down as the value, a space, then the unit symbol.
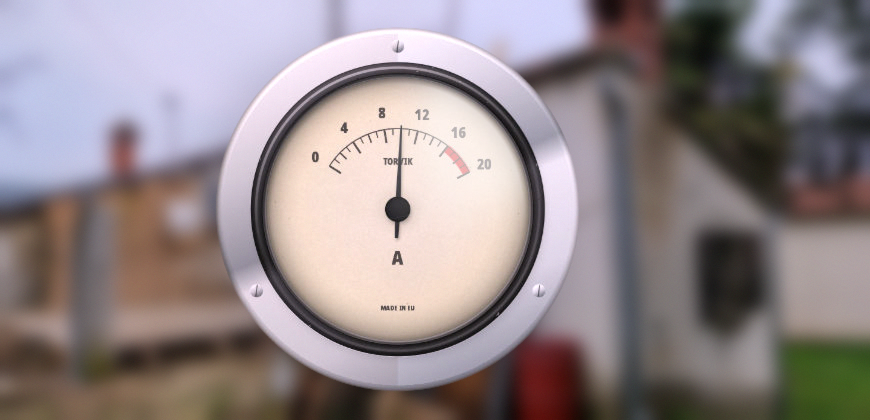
10 A
